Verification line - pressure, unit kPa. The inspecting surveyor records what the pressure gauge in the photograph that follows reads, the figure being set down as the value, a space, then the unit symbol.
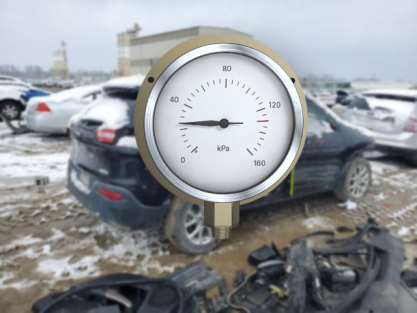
25 kPa
